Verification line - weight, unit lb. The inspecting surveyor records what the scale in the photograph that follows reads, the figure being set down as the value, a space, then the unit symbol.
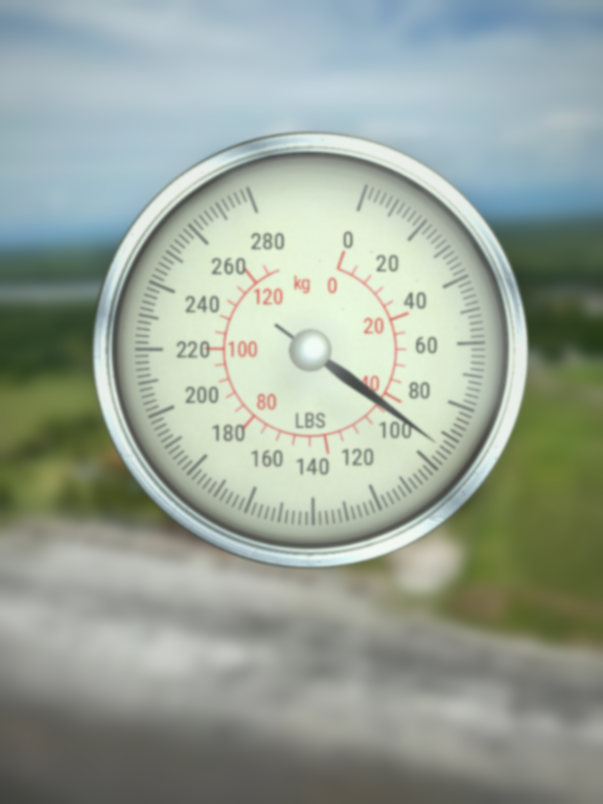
94 lb
